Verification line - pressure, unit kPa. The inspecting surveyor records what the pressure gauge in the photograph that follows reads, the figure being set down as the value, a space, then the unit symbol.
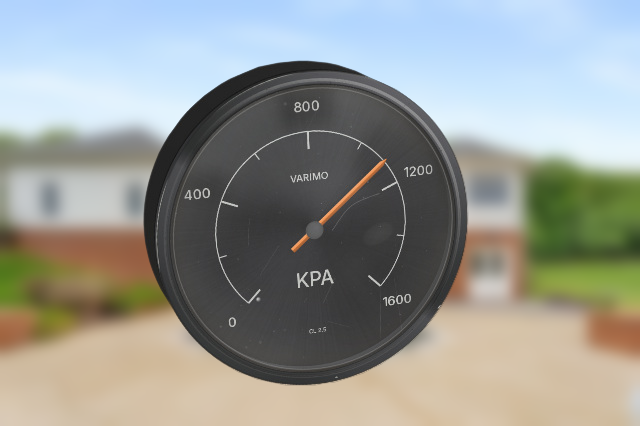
1100 kPa
